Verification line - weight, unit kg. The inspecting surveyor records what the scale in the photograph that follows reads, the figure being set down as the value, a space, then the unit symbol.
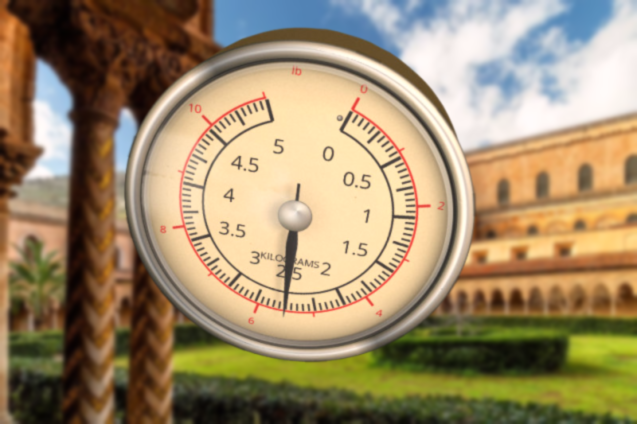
2.5 kg
